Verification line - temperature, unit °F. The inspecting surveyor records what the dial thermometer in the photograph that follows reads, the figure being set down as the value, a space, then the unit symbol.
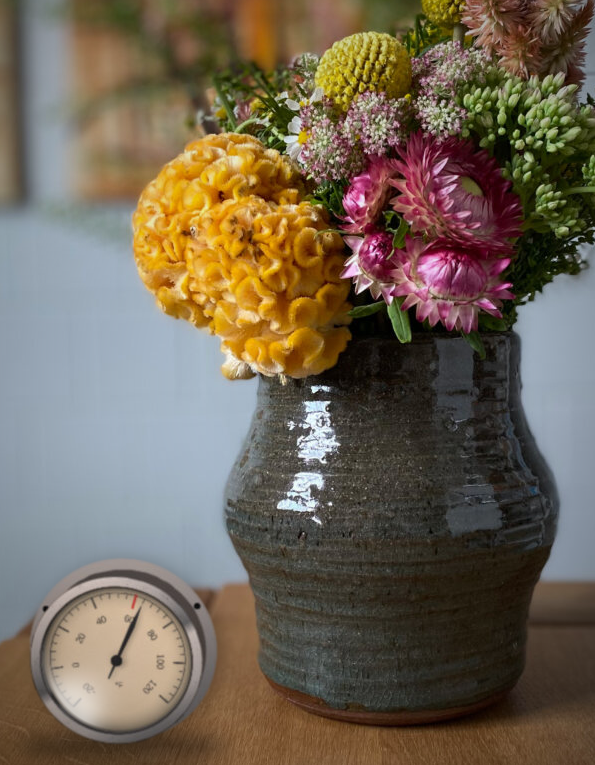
64 °F
